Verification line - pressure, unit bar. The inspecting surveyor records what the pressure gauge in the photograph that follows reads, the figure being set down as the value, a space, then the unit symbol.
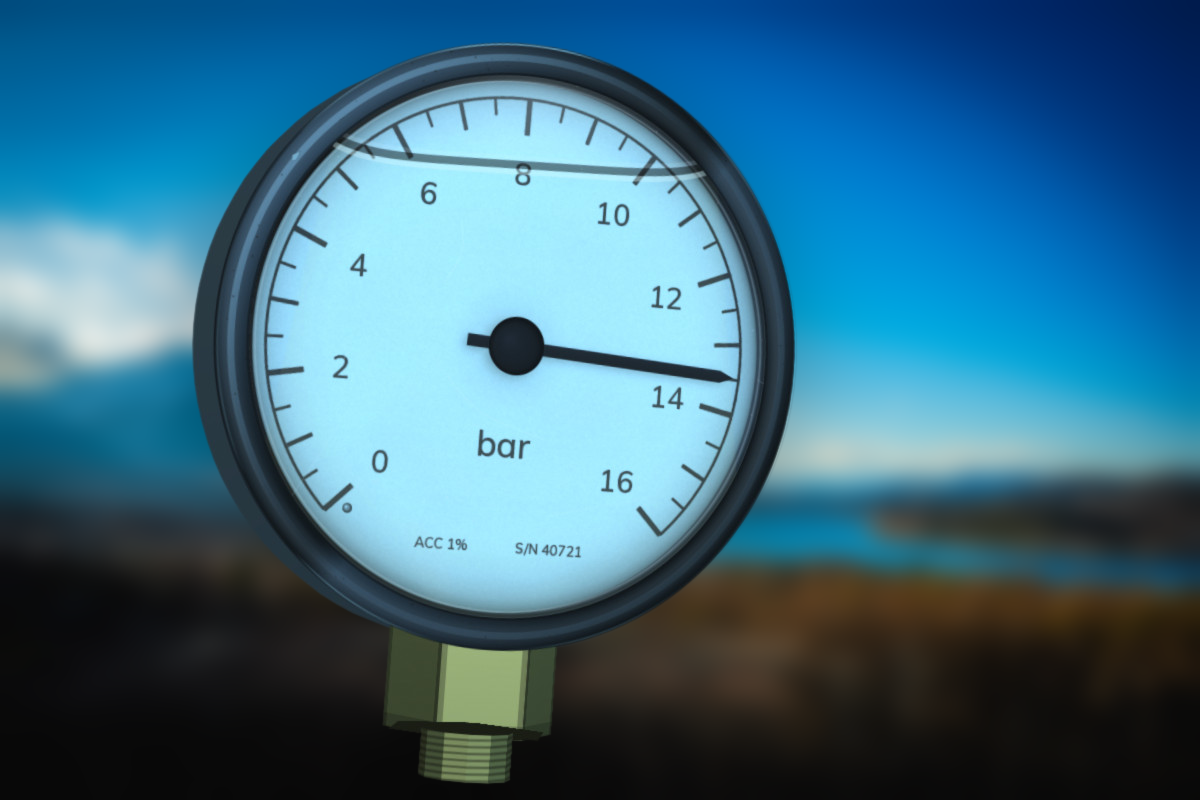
13.5 bar
